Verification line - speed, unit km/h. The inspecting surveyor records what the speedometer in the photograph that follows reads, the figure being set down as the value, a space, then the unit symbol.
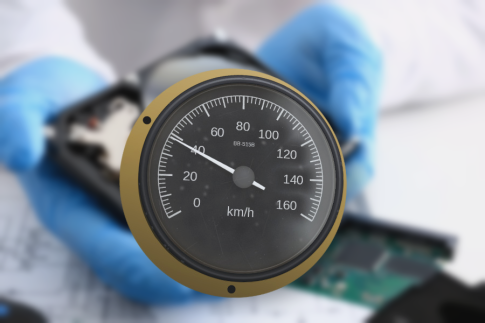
38 km/h
